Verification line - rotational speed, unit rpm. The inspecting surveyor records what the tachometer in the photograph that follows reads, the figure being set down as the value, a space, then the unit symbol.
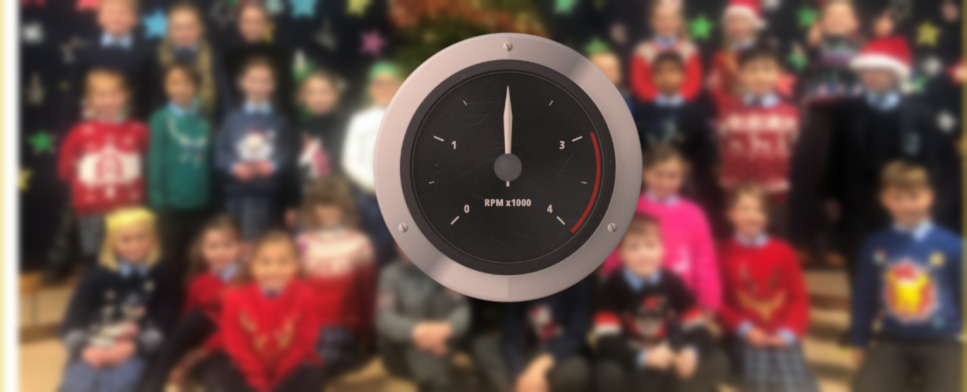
2000 rpm
